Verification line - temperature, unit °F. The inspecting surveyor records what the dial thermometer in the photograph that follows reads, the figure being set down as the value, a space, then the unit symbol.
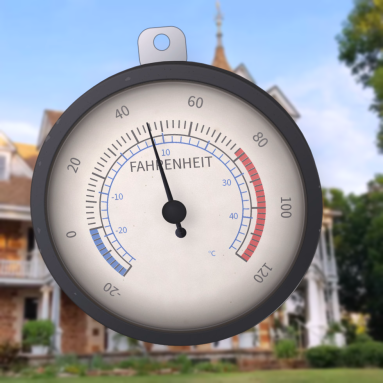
46 °F
